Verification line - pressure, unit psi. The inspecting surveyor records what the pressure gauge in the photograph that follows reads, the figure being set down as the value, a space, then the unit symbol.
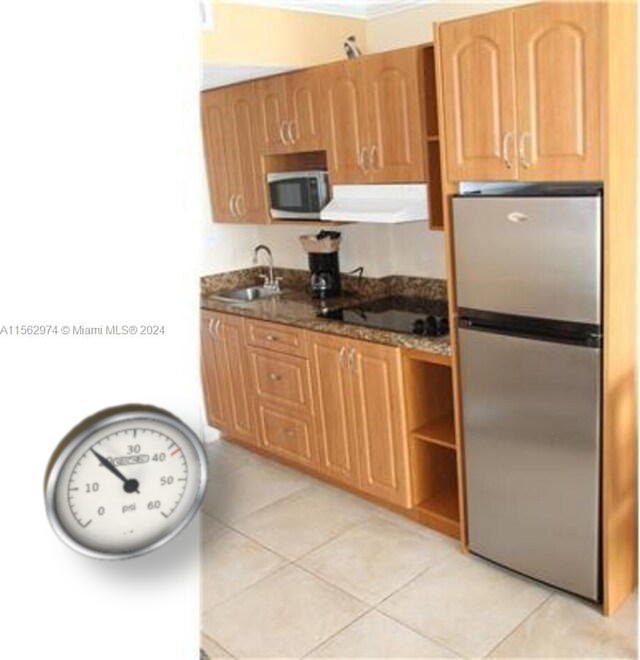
20 psi
